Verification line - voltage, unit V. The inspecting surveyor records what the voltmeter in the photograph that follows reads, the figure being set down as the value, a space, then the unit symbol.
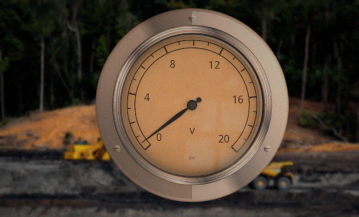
0.5 V
